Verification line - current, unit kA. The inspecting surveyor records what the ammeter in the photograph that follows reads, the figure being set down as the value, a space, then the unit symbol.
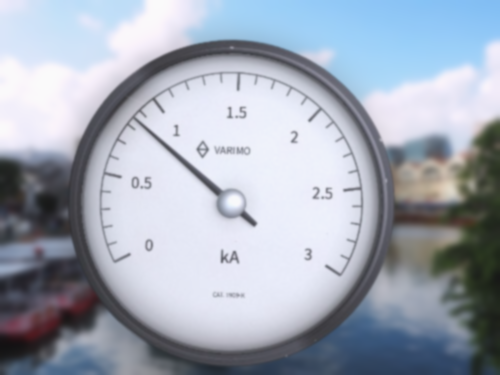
0.85 kA
